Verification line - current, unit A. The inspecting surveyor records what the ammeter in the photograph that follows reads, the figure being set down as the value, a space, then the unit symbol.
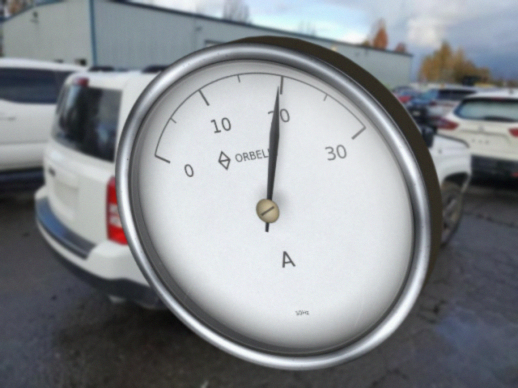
20 A
